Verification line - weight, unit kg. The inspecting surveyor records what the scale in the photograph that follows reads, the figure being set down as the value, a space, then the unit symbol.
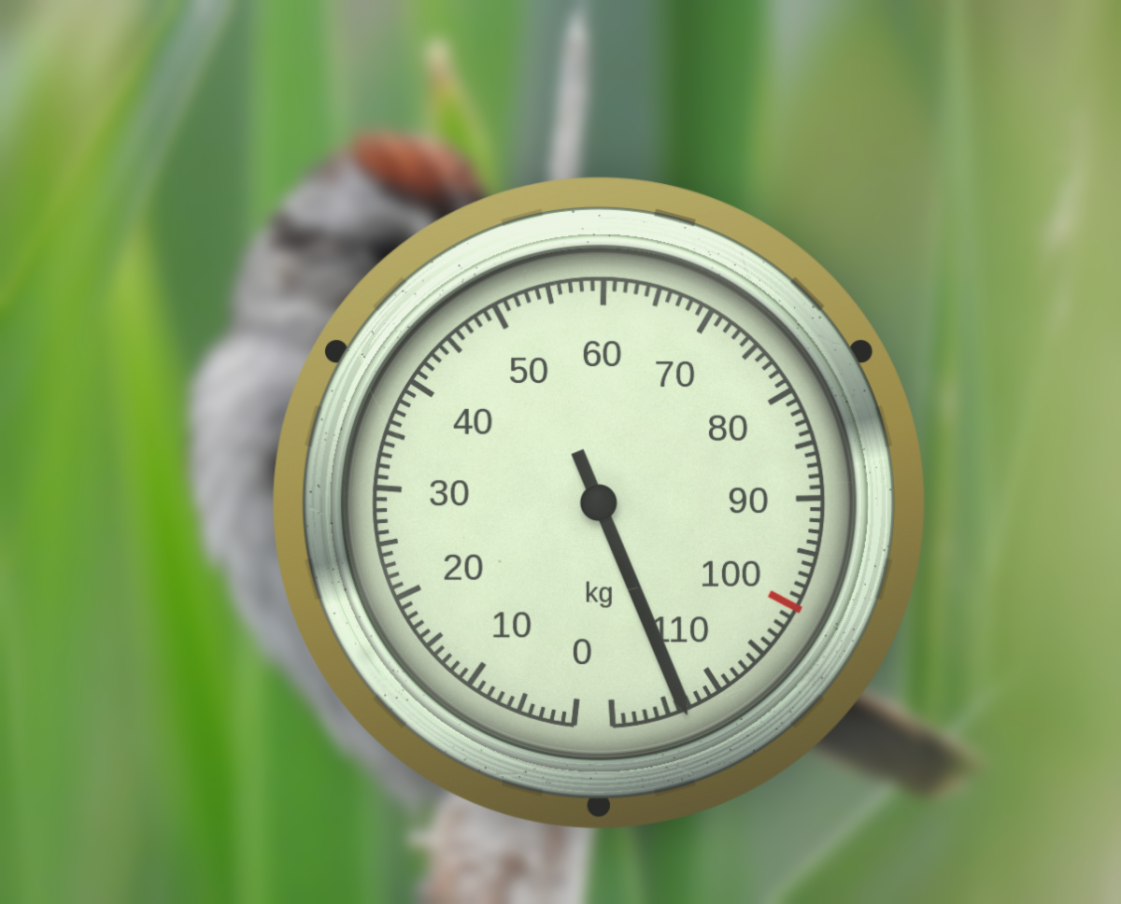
113.5 kg
